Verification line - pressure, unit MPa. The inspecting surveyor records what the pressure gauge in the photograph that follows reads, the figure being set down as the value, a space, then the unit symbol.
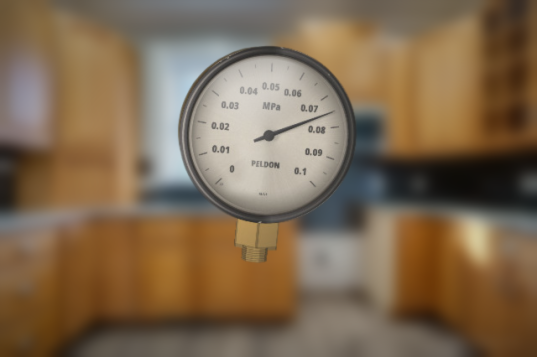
0.075 MPa
